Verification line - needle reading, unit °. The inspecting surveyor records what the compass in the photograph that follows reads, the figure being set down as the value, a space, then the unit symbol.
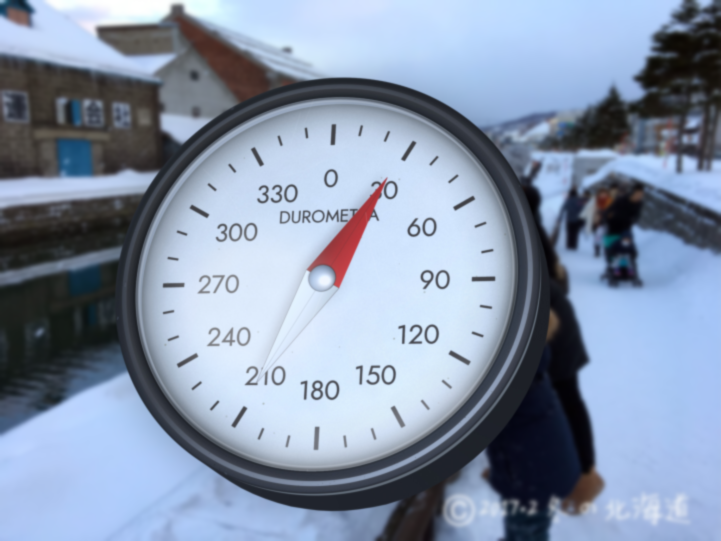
30 °
